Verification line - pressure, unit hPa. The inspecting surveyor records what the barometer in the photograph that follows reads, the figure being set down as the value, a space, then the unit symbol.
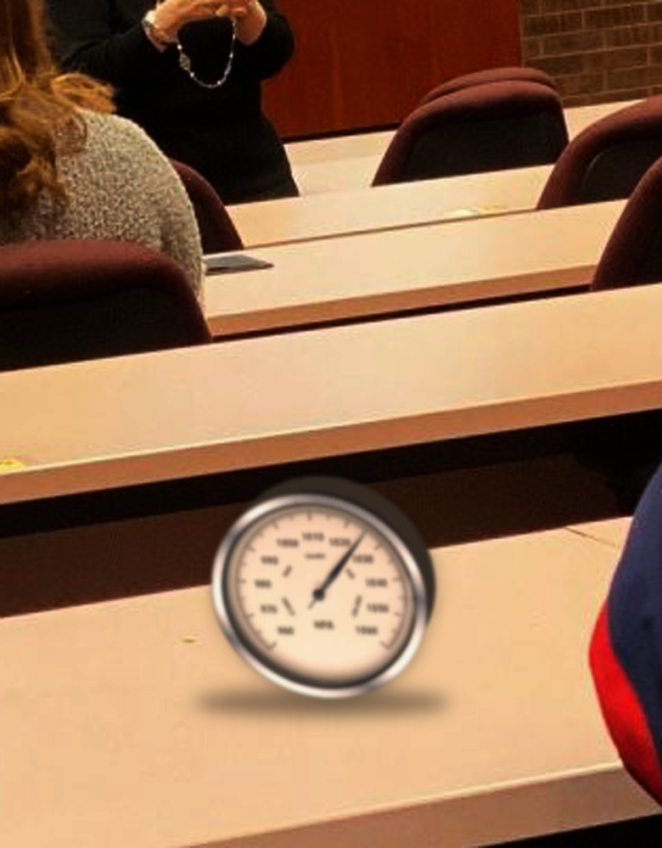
1025 hPa
